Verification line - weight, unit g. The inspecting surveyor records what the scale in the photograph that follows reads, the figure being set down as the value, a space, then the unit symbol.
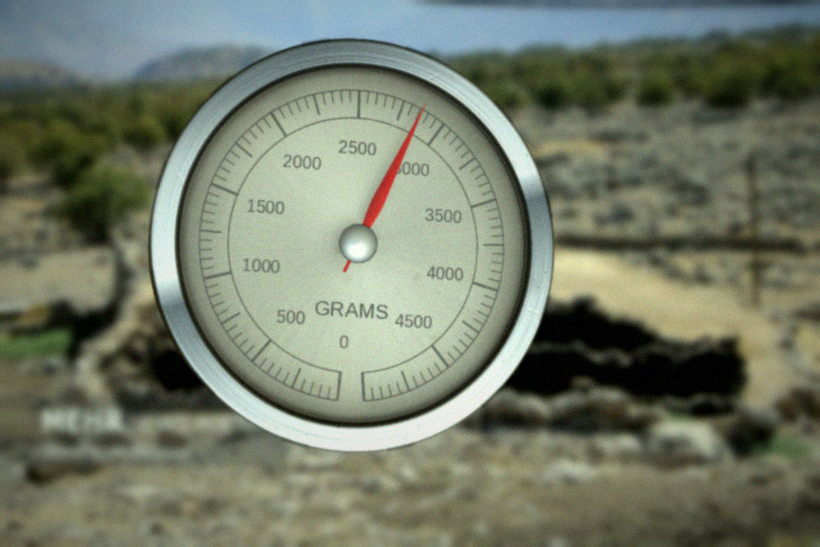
2850 g
